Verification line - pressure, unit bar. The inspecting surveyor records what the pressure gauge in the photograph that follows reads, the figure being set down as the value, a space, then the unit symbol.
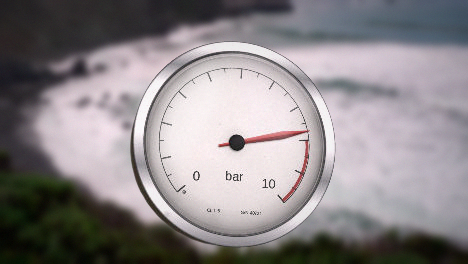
7.75 bar
